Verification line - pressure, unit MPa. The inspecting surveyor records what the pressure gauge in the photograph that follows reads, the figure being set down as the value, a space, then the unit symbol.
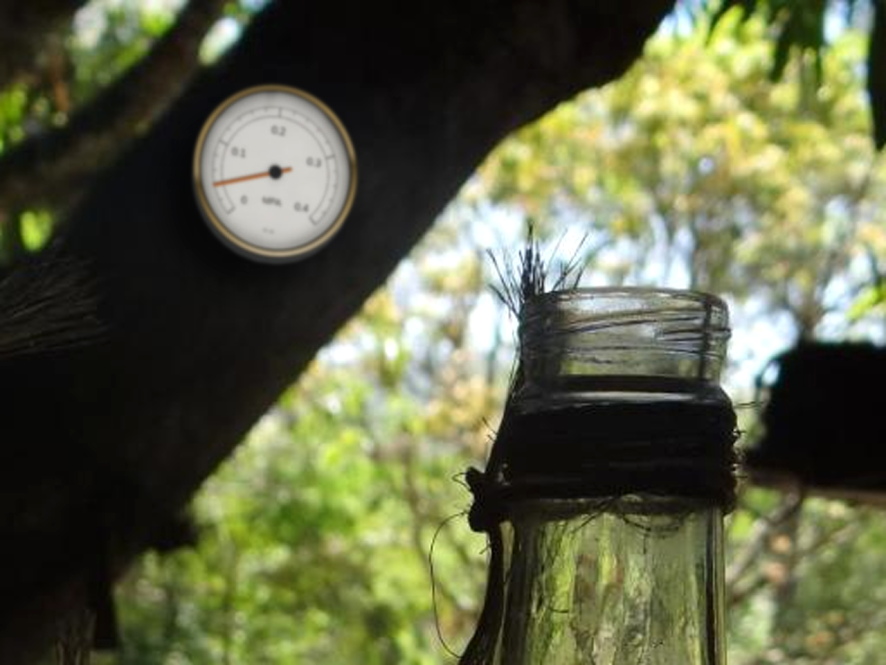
0.04 MPa
